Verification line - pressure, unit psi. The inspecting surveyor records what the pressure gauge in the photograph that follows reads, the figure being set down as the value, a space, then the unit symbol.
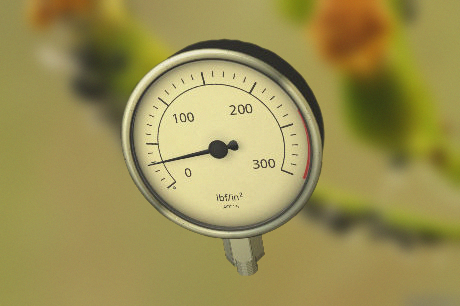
30 psi
